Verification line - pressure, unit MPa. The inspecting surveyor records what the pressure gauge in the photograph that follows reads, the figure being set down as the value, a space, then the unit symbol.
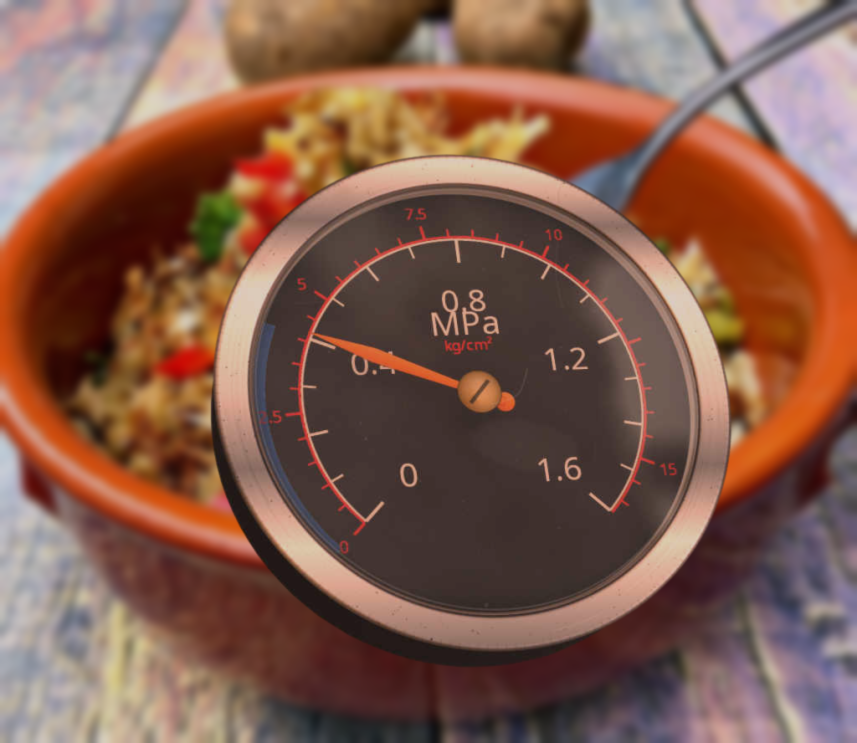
0.4 MPa
